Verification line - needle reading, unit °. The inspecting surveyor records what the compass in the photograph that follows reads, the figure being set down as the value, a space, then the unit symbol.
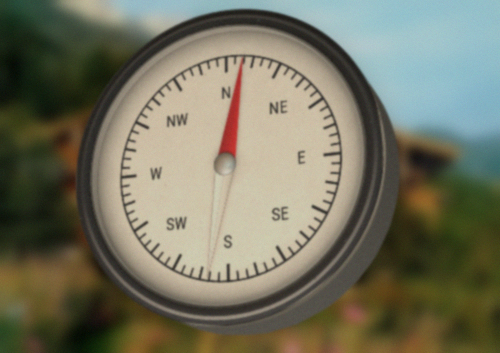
10 °
